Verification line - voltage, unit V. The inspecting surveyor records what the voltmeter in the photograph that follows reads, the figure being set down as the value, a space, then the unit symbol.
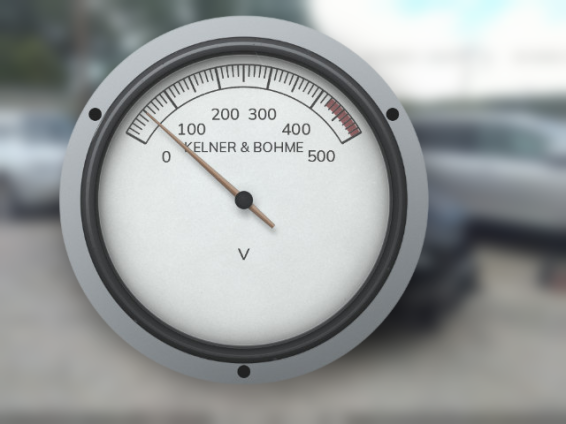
50 V
